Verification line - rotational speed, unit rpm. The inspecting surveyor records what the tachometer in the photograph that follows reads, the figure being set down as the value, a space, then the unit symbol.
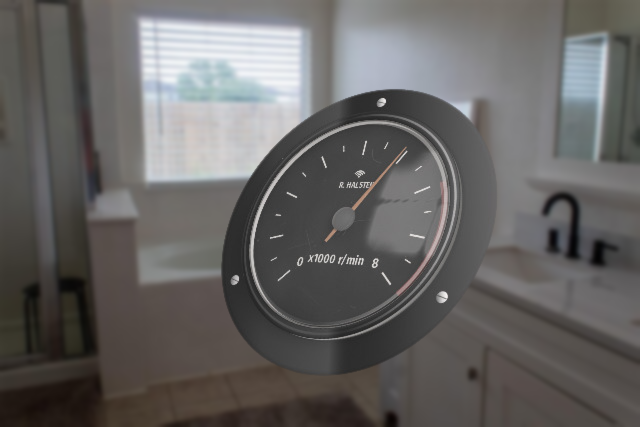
5000 rpm
